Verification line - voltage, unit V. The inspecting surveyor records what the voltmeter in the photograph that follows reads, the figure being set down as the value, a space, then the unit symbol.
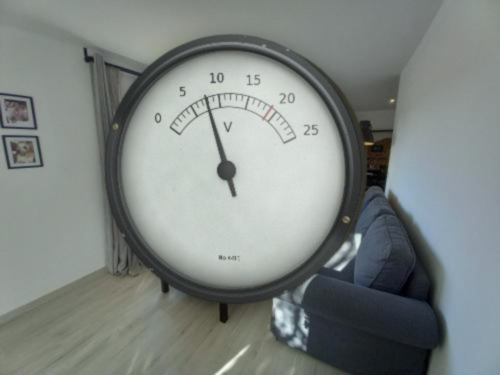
8 V
